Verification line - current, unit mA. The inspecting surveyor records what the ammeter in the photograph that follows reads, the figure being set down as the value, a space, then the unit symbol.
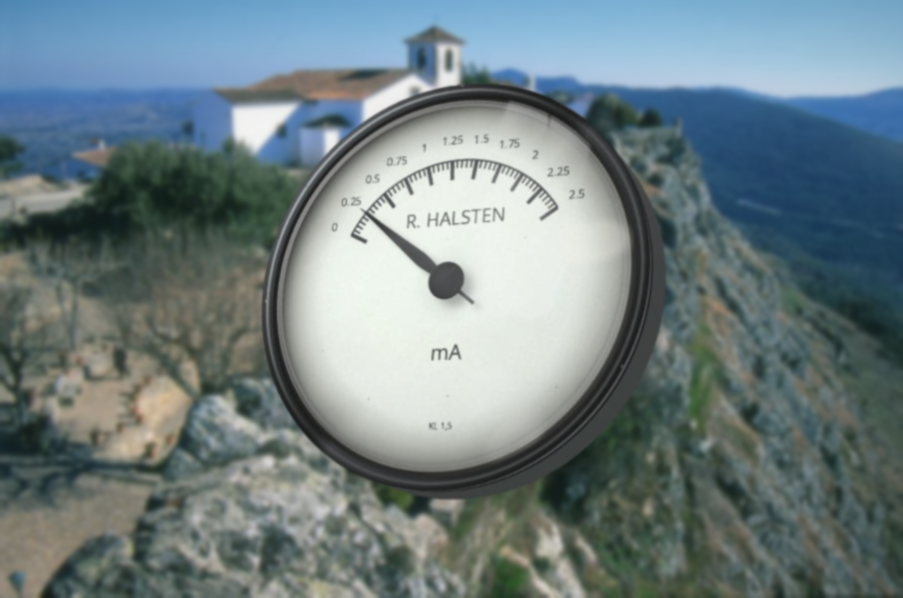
0.25 mA
